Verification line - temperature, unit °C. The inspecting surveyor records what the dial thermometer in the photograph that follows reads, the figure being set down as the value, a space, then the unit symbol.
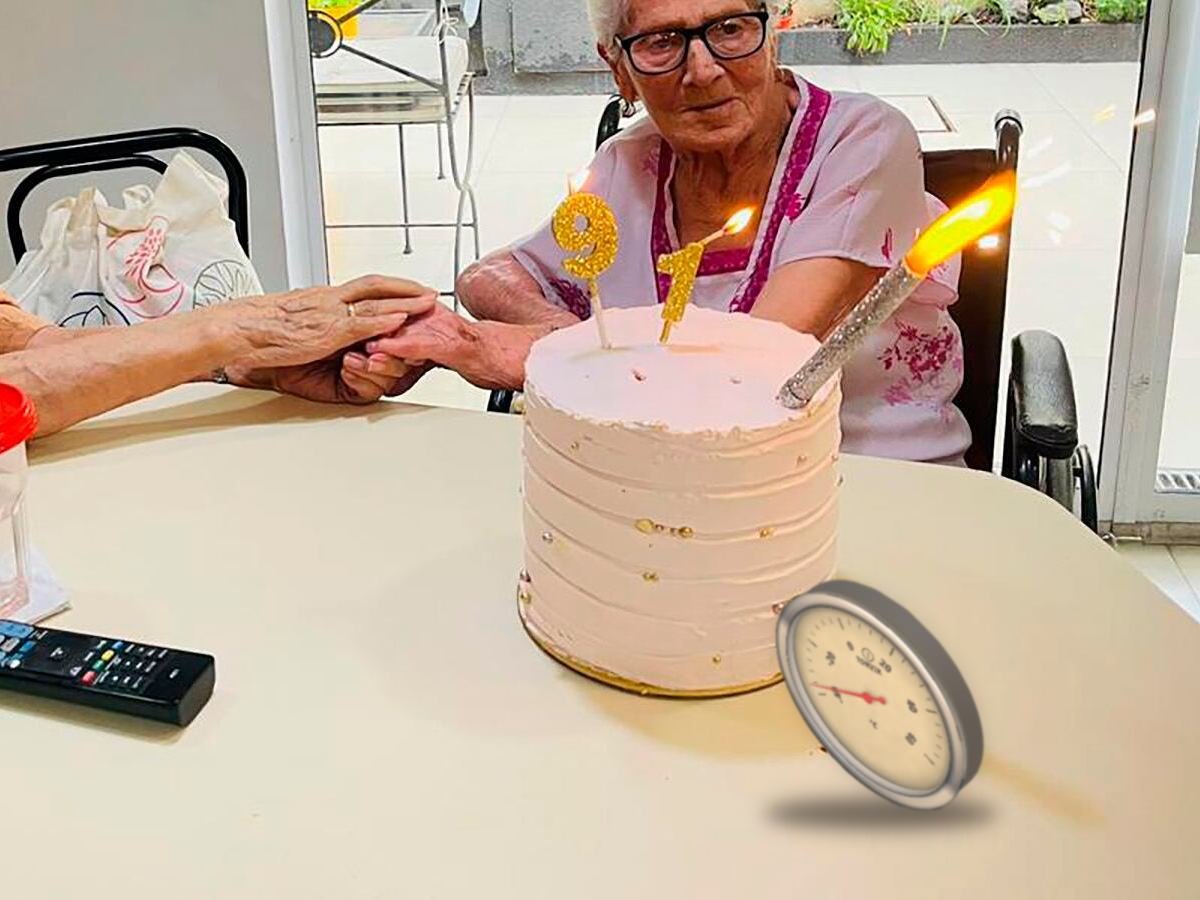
-36 °C
